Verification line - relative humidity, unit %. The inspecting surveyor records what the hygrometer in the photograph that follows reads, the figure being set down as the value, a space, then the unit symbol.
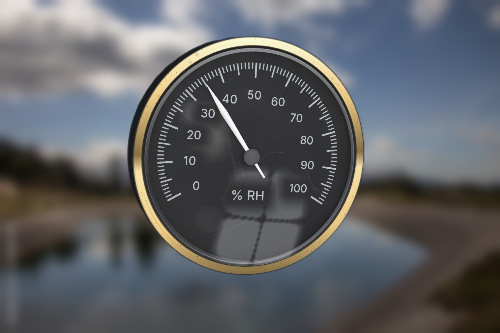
35 %
